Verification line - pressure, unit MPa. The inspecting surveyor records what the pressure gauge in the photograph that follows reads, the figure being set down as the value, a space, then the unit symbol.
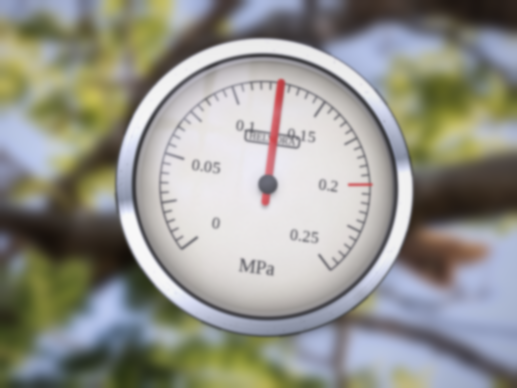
0.125 MPa
